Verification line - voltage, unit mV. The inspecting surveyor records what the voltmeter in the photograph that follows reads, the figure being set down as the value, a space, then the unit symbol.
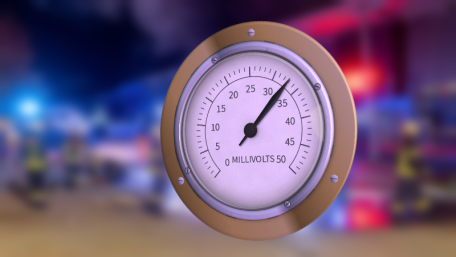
33 mV
